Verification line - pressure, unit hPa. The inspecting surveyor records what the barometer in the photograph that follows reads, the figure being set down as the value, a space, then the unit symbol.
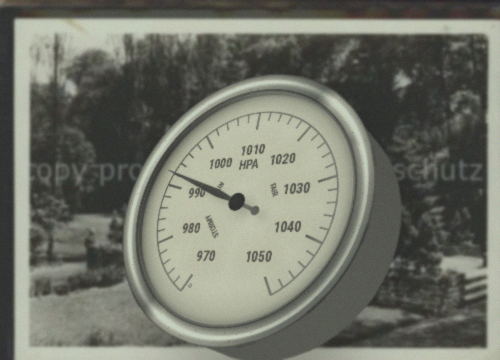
992 hPa
